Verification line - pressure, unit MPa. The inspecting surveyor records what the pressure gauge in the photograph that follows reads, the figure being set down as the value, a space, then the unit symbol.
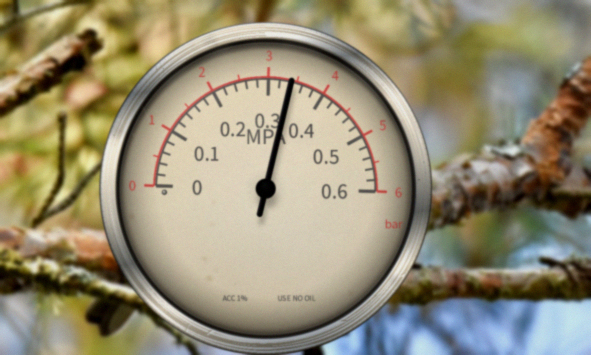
0.34 MPa
